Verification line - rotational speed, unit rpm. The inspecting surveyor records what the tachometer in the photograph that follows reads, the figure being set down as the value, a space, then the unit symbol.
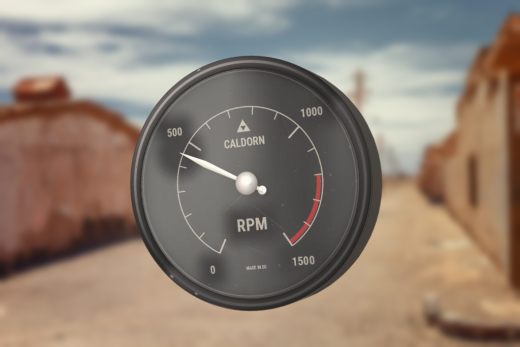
450 rpm
